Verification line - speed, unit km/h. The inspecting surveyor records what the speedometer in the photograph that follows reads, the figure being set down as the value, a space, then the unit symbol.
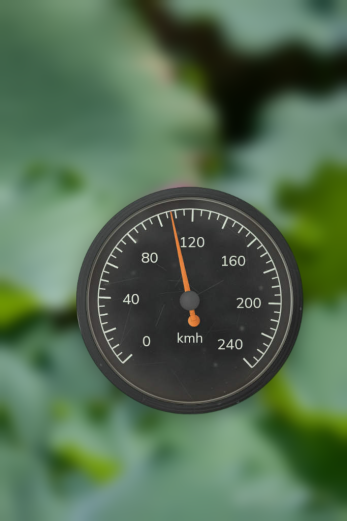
107.5 km/h
